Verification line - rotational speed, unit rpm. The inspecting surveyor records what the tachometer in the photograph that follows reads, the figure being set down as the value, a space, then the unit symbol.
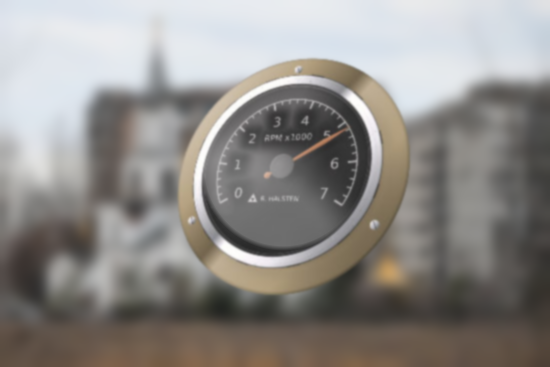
5200 rpm
